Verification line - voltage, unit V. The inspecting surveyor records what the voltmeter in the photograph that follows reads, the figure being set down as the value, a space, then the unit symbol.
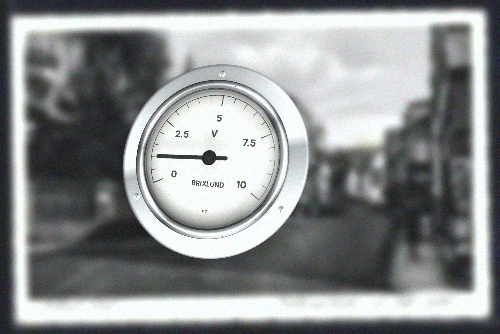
1 V
